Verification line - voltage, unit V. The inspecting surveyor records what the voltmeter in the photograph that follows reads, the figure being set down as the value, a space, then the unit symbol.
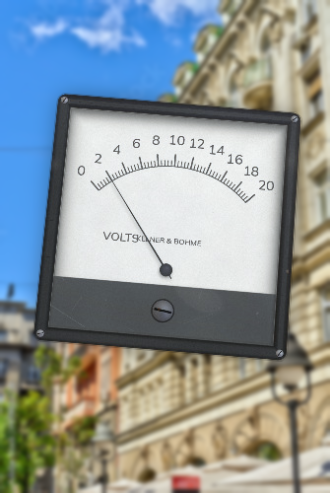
2 V
